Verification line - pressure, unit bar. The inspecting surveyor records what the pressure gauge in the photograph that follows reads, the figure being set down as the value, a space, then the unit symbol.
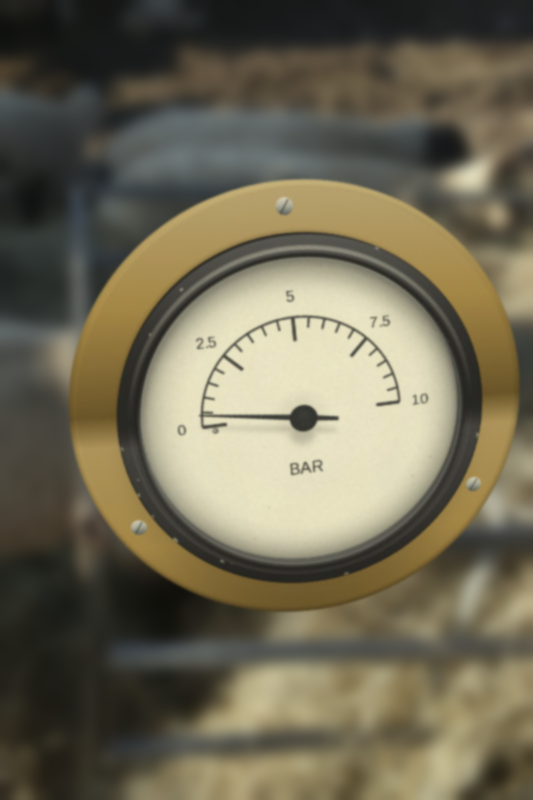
0.5 bar
